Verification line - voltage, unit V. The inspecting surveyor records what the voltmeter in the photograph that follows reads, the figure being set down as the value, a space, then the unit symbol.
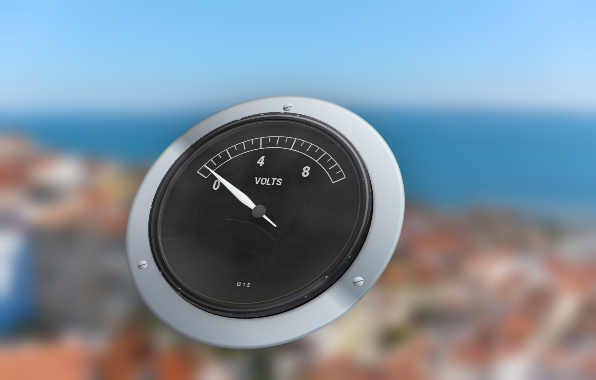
0.5 V
